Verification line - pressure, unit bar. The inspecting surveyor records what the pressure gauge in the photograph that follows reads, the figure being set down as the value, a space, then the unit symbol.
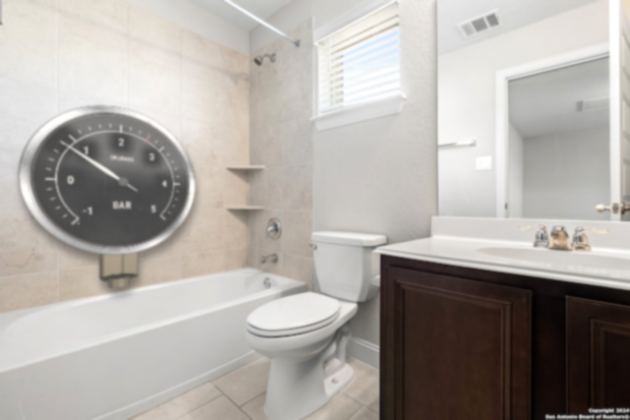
0.8 bar
